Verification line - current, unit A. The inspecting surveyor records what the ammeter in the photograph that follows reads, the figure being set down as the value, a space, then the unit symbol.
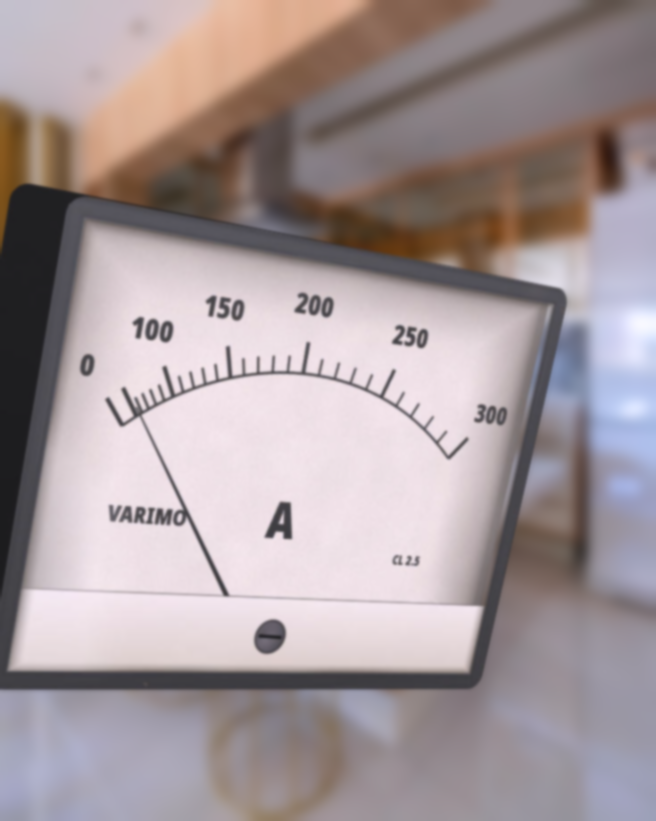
50 A
